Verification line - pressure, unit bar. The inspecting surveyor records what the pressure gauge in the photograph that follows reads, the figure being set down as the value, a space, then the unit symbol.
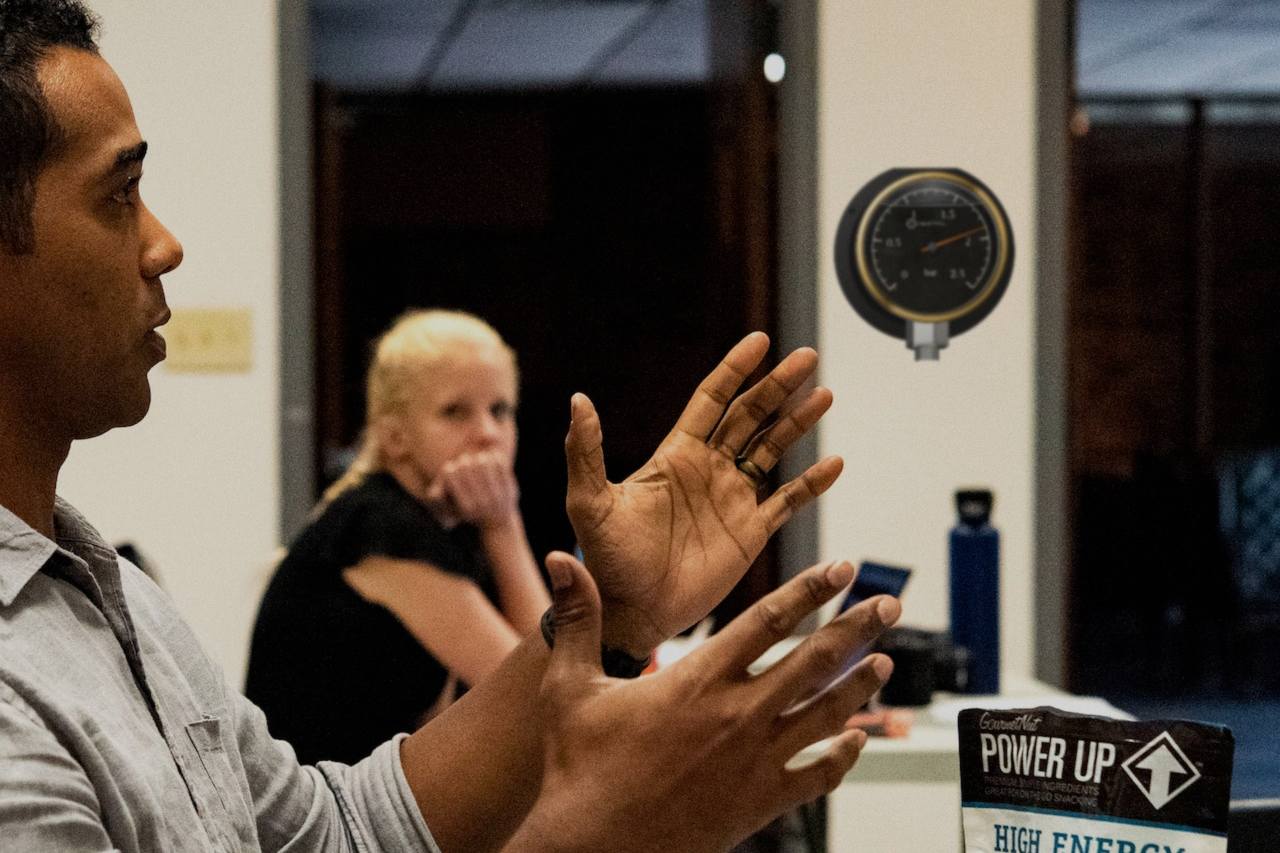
1.9 bar
